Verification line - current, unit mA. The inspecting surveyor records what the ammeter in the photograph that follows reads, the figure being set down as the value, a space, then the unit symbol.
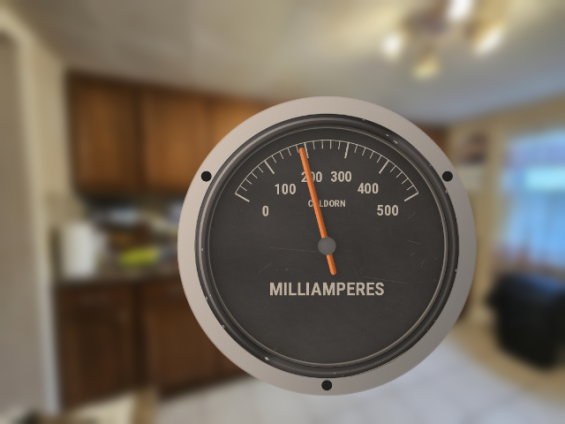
190 mA
